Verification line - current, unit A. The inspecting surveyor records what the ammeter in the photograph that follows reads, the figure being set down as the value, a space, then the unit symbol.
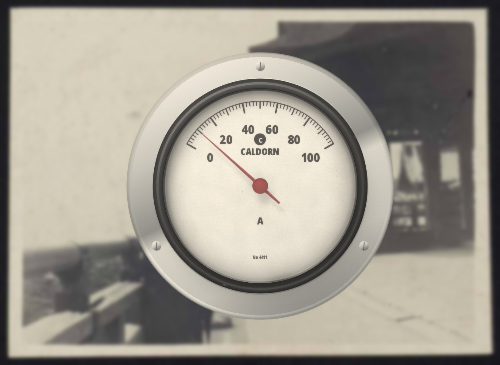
10 A
